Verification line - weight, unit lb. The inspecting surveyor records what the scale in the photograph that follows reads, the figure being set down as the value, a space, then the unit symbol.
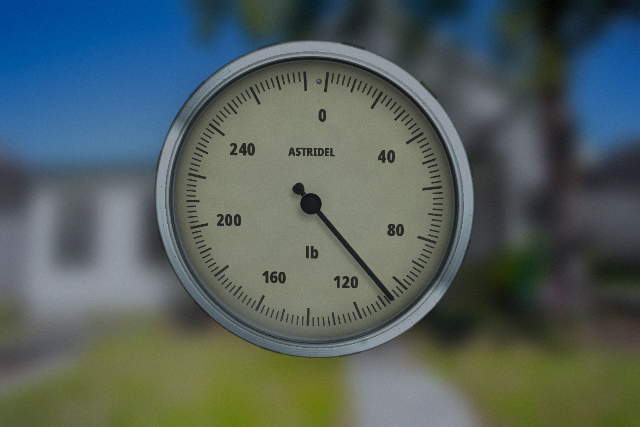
106 lb
